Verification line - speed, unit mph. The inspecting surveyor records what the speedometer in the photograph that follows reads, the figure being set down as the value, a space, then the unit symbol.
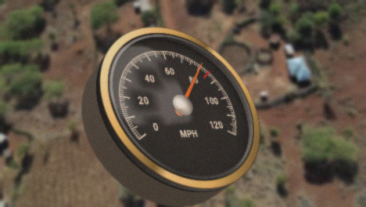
80 mph
